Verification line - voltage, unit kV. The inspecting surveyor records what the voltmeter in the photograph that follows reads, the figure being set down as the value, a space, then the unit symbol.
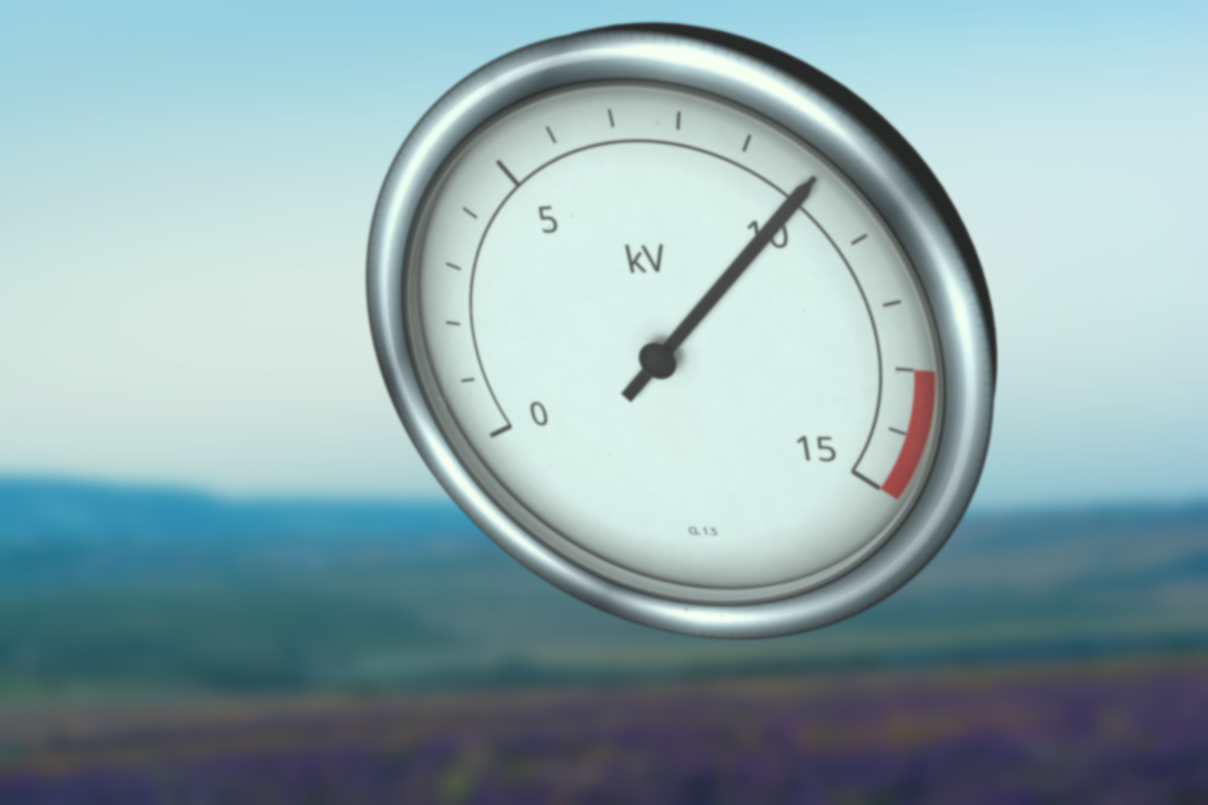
10 kV
